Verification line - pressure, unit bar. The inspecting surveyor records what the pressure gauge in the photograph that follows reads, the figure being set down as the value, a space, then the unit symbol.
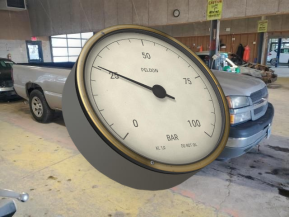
25 bar
